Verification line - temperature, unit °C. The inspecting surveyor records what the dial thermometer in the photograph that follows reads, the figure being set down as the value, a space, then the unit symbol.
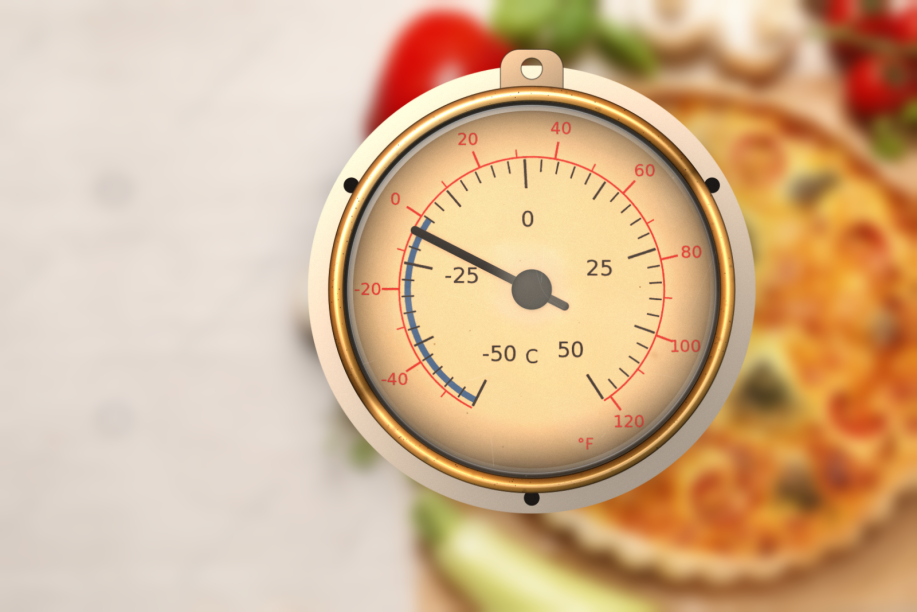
-20 °C
